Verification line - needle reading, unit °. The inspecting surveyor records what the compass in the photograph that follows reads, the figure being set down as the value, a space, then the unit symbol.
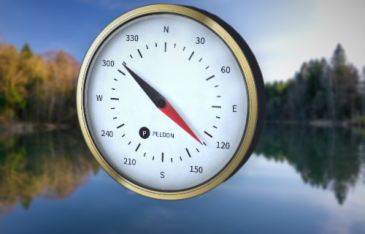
130 °
